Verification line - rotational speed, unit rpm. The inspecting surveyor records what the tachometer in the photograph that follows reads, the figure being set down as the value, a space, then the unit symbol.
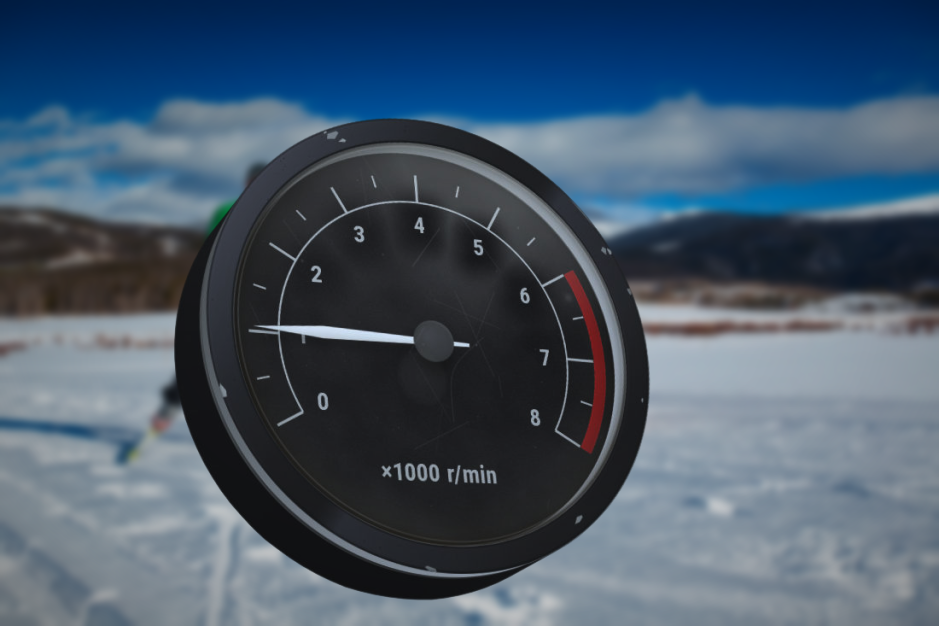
1000 rpm
